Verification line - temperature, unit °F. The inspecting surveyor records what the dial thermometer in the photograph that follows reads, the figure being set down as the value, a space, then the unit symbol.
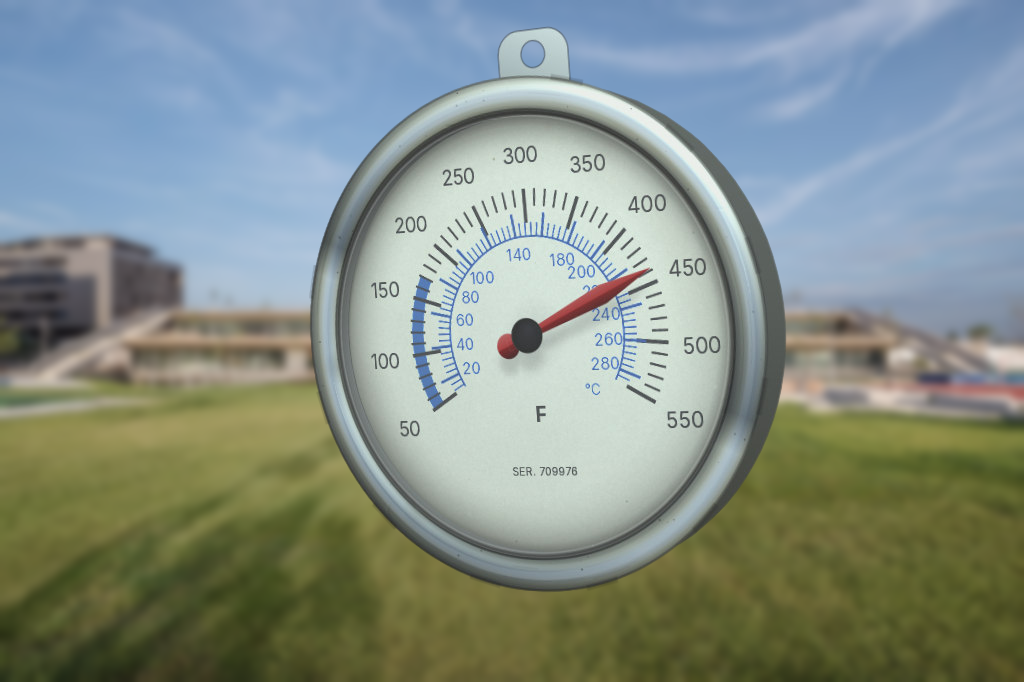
440 °F
